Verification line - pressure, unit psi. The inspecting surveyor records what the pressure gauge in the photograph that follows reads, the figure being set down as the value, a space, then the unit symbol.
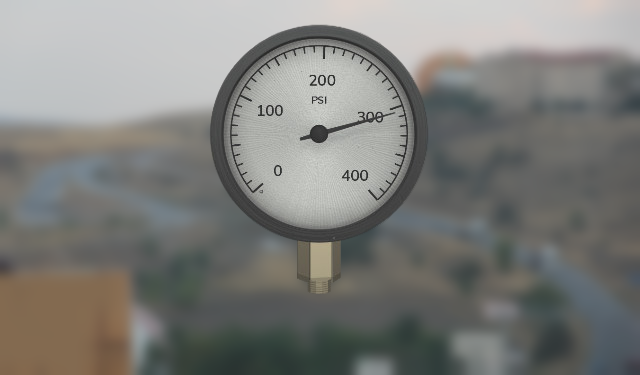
305 psi
